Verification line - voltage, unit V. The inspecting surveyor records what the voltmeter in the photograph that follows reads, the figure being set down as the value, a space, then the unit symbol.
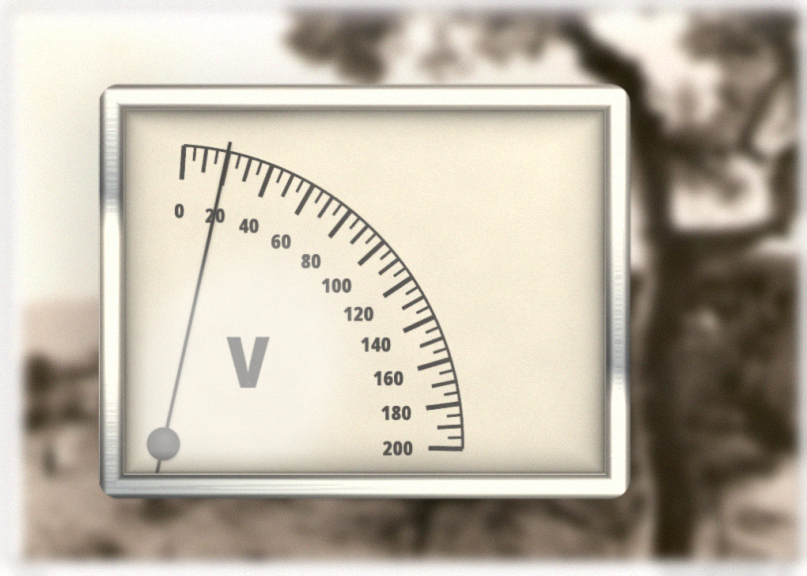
20 V
